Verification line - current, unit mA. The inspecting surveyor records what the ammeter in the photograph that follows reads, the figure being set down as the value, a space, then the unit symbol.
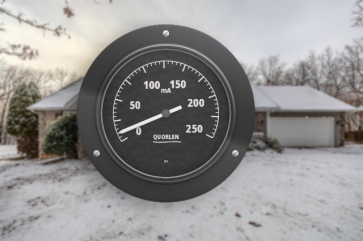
10 mA
